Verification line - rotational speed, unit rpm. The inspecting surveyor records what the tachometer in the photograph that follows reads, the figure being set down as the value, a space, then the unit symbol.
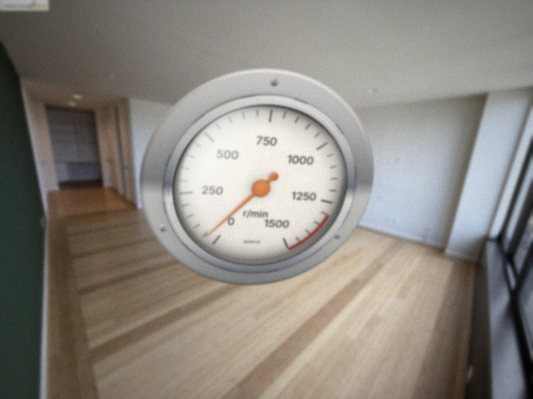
50 rpm
